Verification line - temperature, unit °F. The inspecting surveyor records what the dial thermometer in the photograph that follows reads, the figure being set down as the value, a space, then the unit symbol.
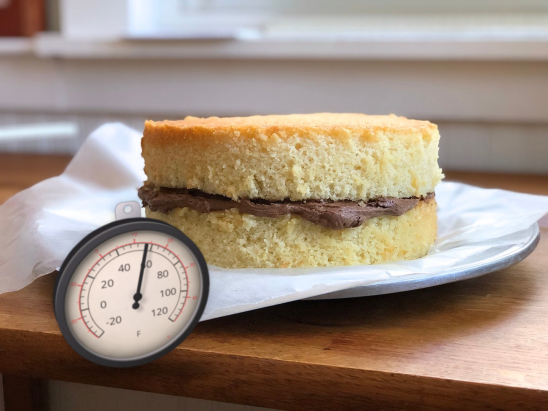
56 °F
